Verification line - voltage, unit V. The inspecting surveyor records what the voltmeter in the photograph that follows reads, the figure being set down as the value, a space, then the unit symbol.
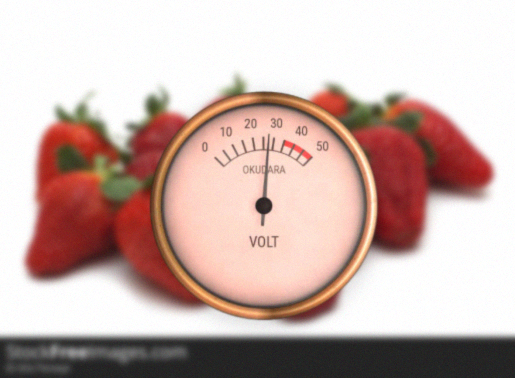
27.5 V
